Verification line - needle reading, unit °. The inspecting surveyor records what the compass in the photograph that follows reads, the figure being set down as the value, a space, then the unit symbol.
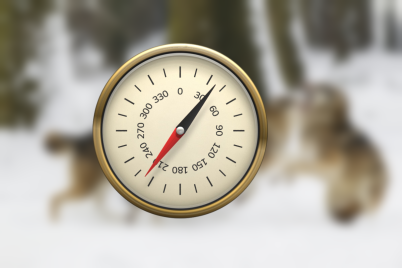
217.5 °
